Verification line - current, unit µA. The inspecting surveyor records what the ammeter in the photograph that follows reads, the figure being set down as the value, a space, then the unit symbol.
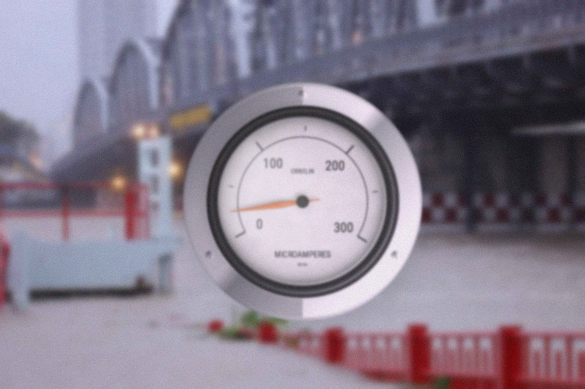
25 µA
